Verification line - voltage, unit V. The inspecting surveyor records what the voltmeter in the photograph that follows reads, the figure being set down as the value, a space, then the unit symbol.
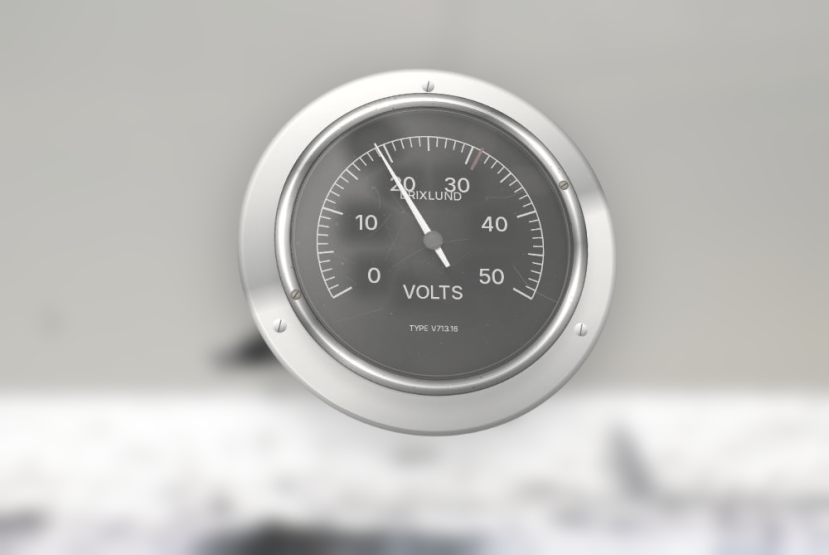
19 V
